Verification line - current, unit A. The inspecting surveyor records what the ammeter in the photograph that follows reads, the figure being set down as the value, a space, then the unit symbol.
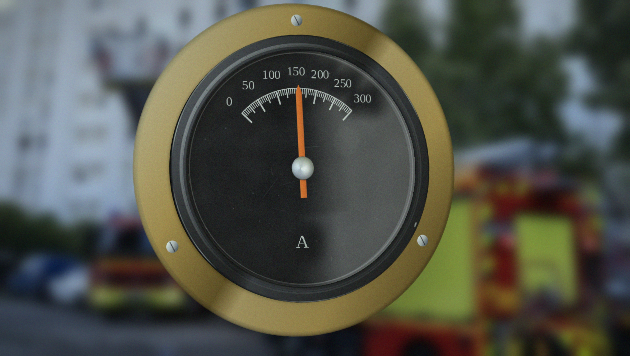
150 A
